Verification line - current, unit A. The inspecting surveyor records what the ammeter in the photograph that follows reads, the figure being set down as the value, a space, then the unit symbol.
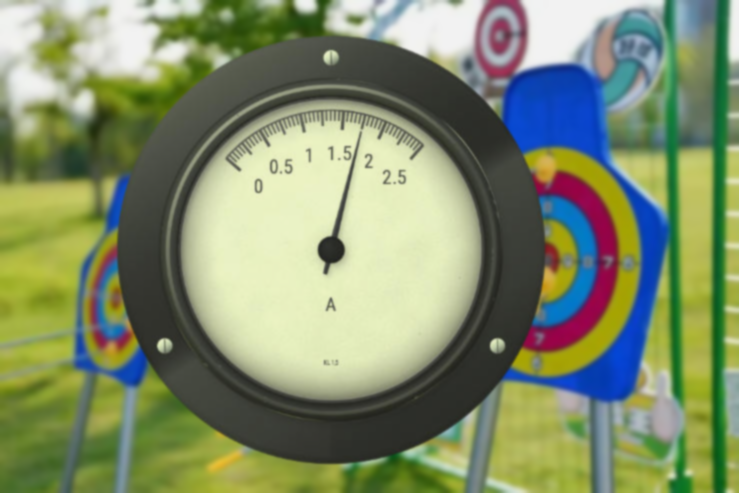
1.75 A
